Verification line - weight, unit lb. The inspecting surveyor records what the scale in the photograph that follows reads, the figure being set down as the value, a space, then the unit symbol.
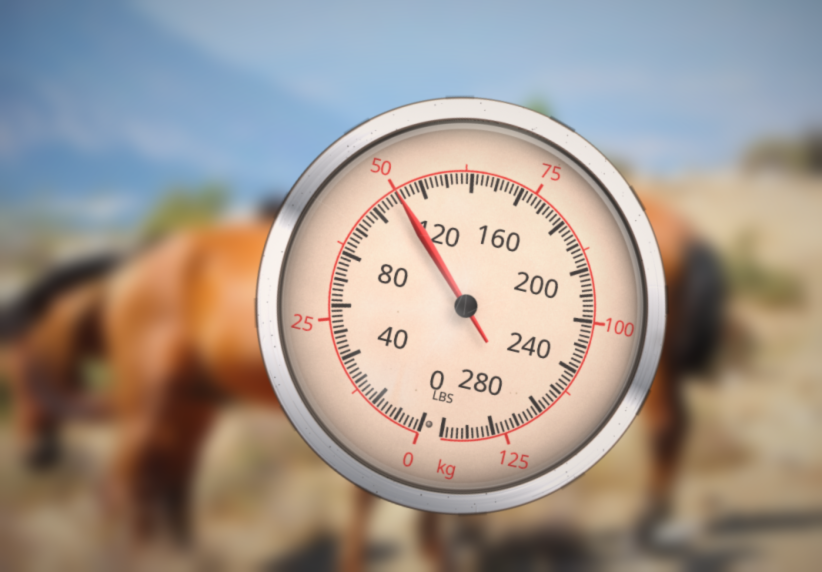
110 lb
